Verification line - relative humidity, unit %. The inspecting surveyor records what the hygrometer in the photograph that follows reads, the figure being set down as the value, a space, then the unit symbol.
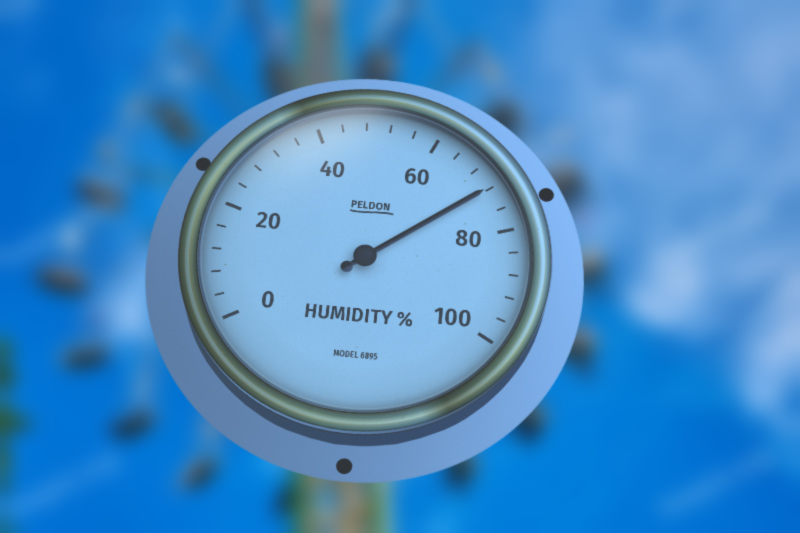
72 %
